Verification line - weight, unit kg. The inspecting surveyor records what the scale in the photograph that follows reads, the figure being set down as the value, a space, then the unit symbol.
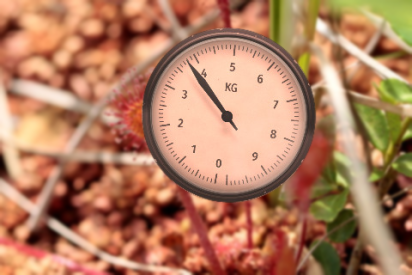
3.8 kg
